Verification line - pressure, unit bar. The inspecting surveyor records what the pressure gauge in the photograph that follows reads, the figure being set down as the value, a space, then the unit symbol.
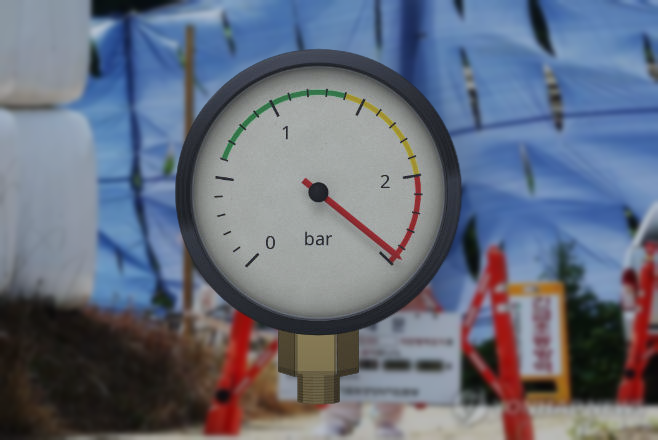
2.45 bar
